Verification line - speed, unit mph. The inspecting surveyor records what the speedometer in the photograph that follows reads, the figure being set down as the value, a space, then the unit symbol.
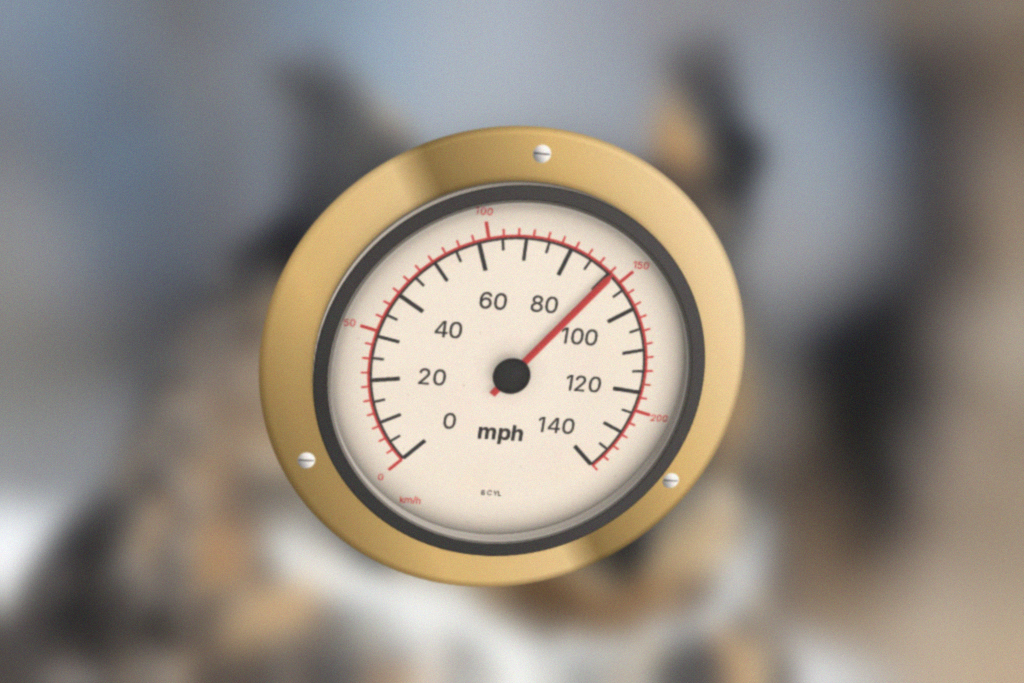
90 mph
